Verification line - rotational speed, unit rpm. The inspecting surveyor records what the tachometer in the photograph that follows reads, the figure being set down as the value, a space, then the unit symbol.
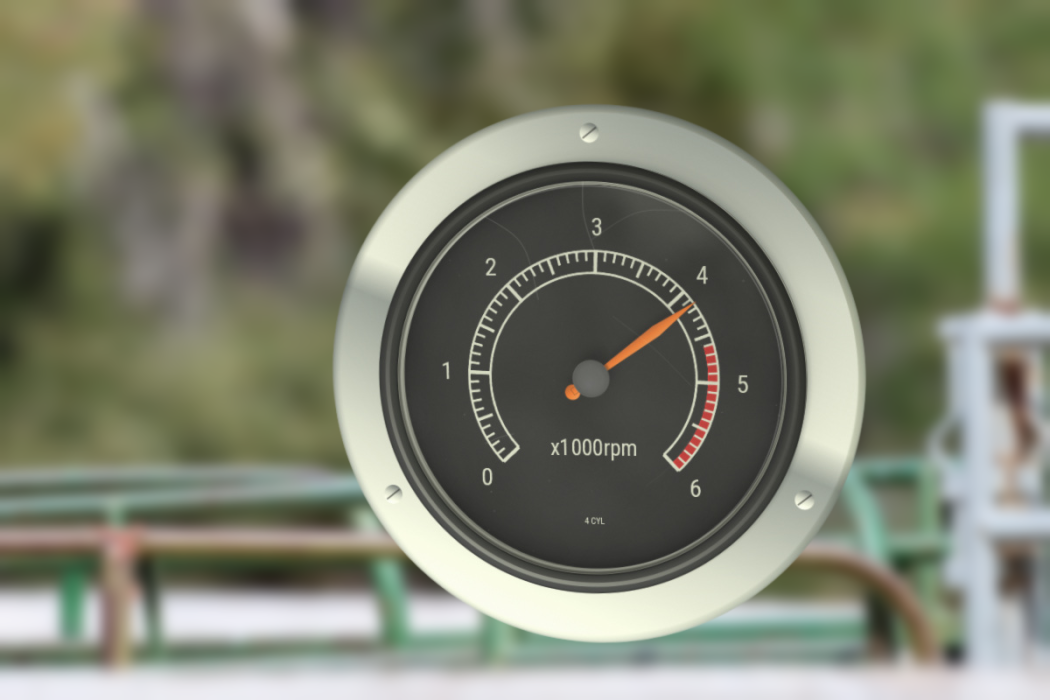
4150 rpm
